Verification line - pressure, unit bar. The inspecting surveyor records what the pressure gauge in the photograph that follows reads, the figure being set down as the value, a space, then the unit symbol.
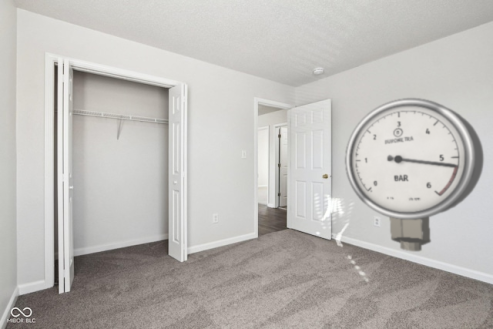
5.2 bar
